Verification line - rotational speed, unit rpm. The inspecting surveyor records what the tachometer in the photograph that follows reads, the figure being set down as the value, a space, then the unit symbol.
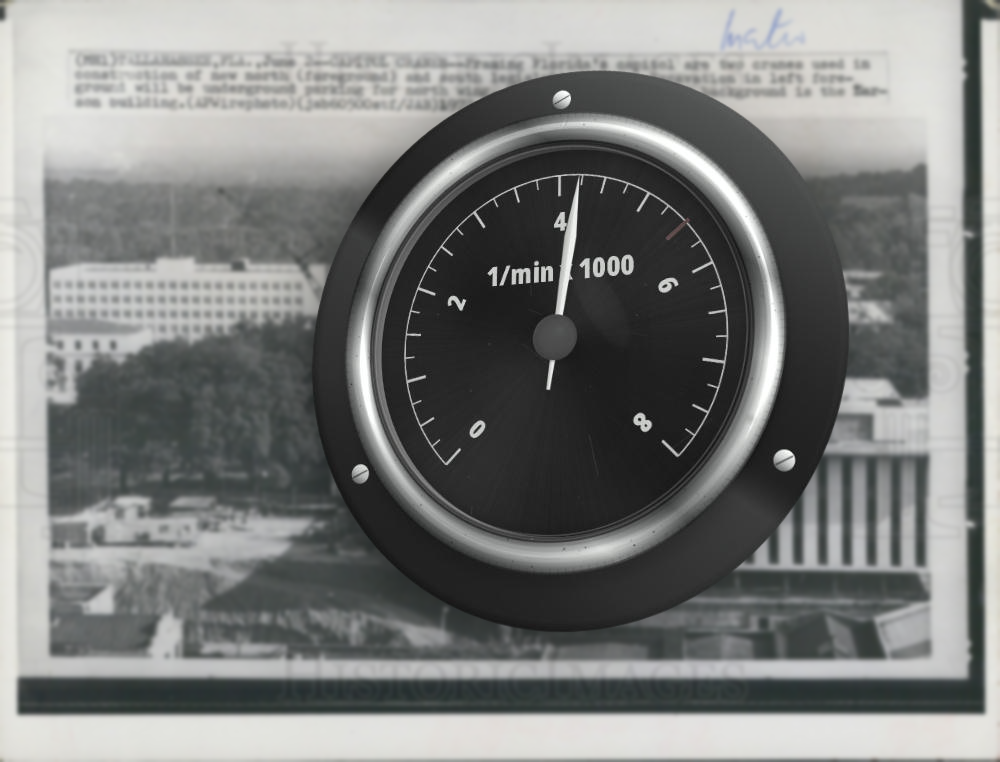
4250 rpm
